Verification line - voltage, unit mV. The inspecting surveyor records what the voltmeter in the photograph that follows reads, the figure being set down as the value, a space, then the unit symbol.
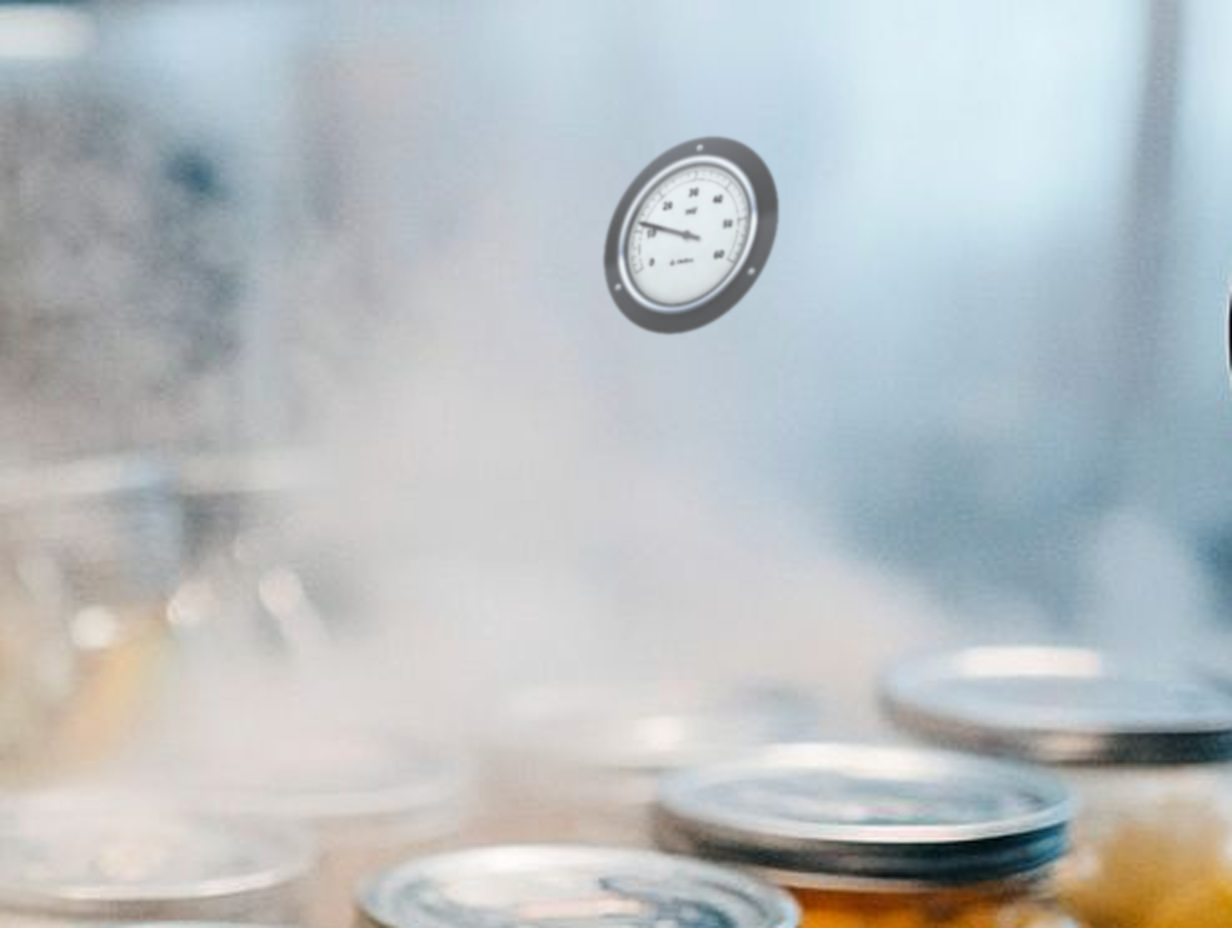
12 mV
